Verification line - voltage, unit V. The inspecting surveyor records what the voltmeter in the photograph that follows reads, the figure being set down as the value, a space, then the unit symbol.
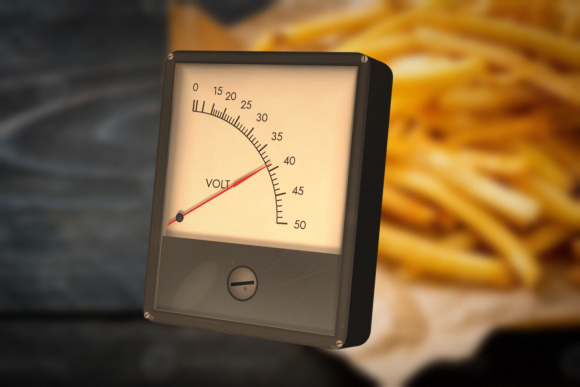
39 V
